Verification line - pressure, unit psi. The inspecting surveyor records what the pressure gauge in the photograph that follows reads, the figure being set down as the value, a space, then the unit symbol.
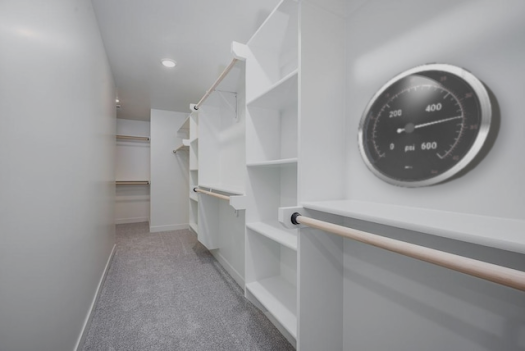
480 psi
